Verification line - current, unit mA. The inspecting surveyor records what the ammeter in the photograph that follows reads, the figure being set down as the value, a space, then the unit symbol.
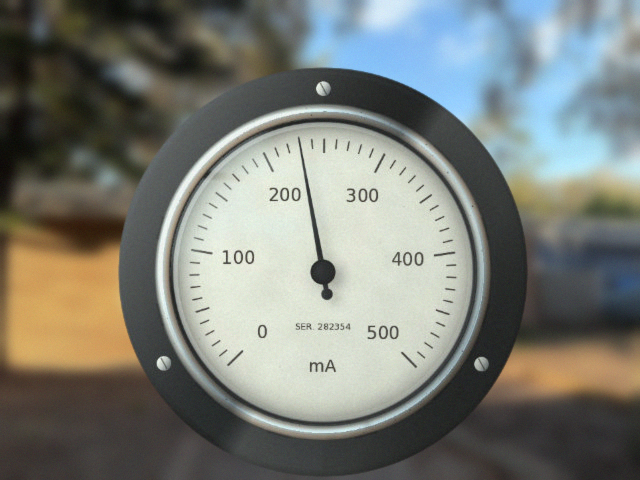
230 mA
